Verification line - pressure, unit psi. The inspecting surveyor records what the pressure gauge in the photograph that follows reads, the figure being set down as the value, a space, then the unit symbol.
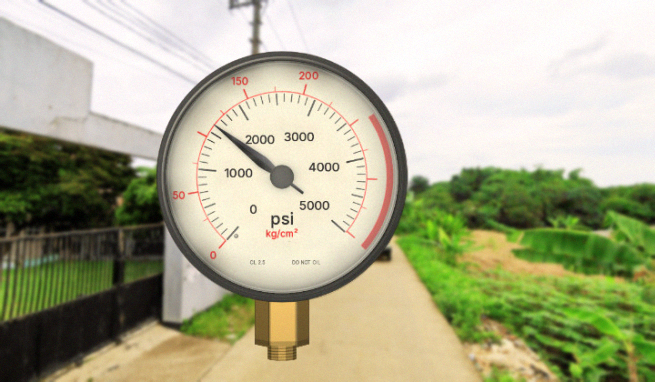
1600 psi
